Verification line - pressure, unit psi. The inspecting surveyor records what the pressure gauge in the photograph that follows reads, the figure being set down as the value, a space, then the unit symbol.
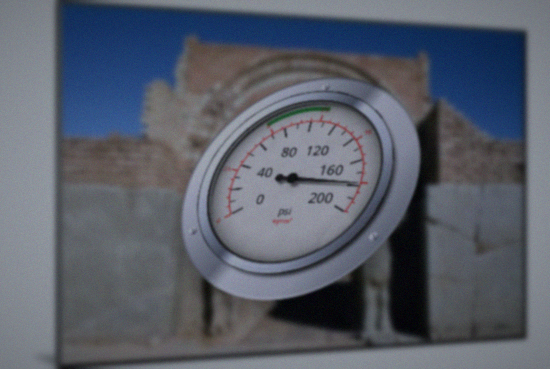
180 psi
